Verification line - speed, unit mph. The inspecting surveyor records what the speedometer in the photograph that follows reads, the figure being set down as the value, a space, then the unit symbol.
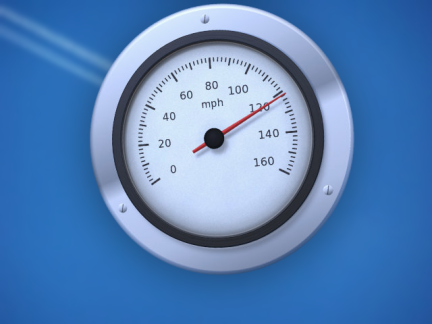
122 mph
